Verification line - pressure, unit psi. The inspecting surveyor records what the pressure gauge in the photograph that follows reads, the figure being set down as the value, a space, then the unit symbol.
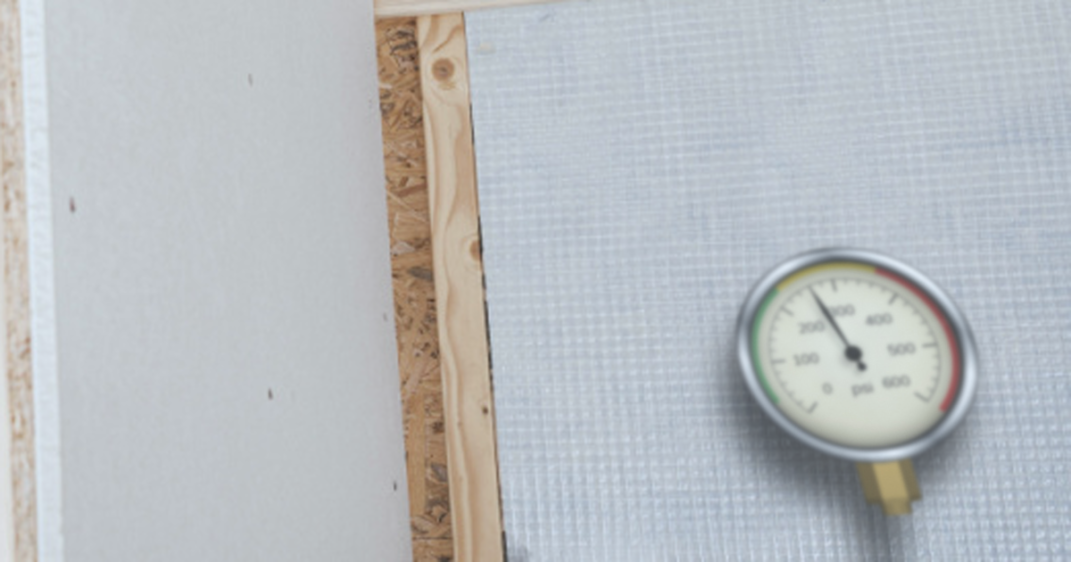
260 psi
